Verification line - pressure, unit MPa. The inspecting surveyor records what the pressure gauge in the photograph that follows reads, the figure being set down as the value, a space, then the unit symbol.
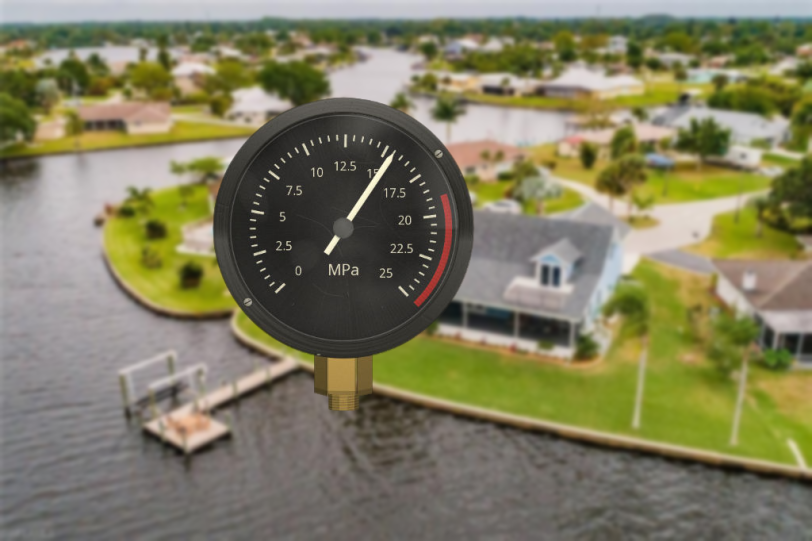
15.5 MPa
